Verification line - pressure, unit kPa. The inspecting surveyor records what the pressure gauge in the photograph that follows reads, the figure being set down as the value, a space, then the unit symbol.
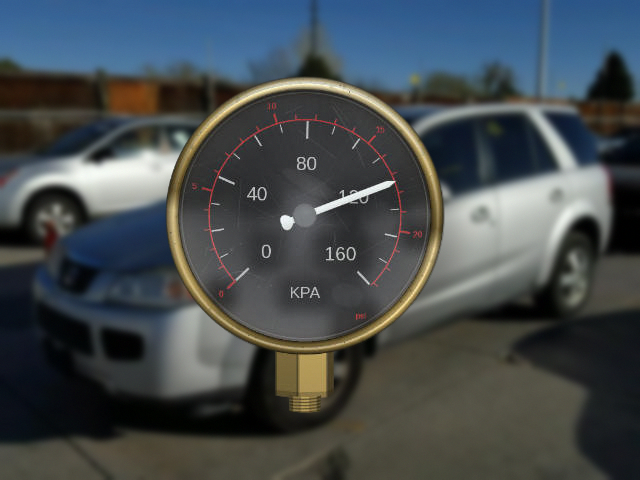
120 kPa
